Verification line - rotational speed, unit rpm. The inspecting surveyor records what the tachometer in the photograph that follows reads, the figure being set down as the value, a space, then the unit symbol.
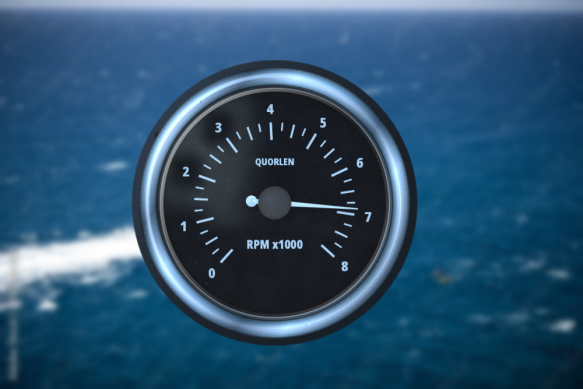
6875 rpm
